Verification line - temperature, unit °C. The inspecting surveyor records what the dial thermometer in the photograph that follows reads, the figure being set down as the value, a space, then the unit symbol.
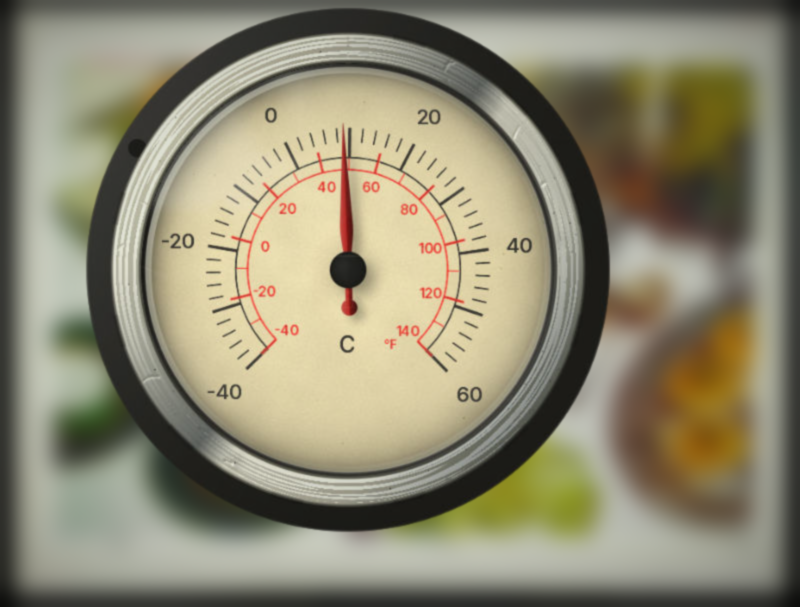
9 °C
